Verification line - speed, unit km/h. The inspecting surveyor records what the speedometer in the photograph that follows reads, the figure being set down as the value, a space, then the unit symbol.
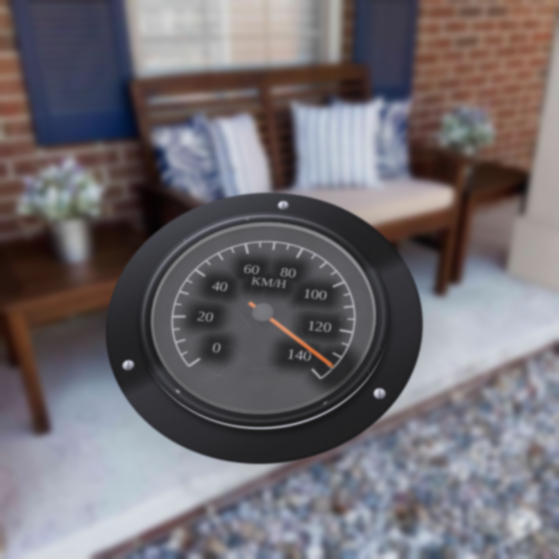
135 km/h
